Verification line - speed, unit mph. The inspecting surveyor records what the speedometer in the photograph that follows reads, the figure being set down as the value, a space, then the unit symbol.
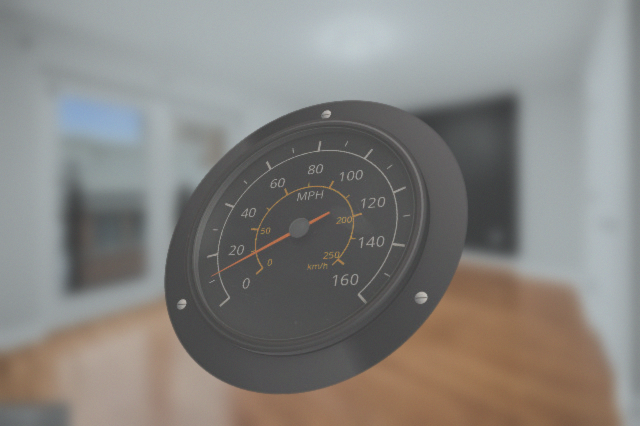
10 mph
